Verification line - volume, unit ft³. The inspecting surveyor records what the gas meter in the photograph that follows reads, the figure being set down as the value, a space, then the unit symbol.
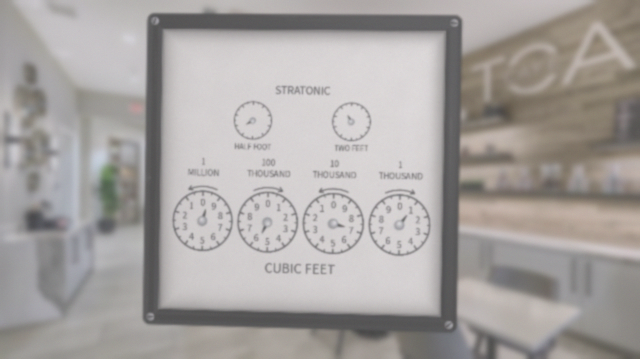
957100 ft³
